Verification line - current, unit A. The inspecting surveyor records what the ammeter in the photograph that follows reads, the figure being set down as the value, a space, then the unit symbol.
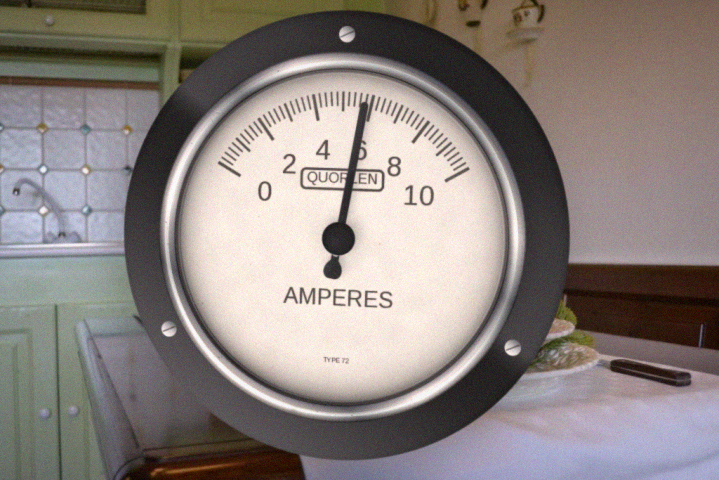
5.8 A
